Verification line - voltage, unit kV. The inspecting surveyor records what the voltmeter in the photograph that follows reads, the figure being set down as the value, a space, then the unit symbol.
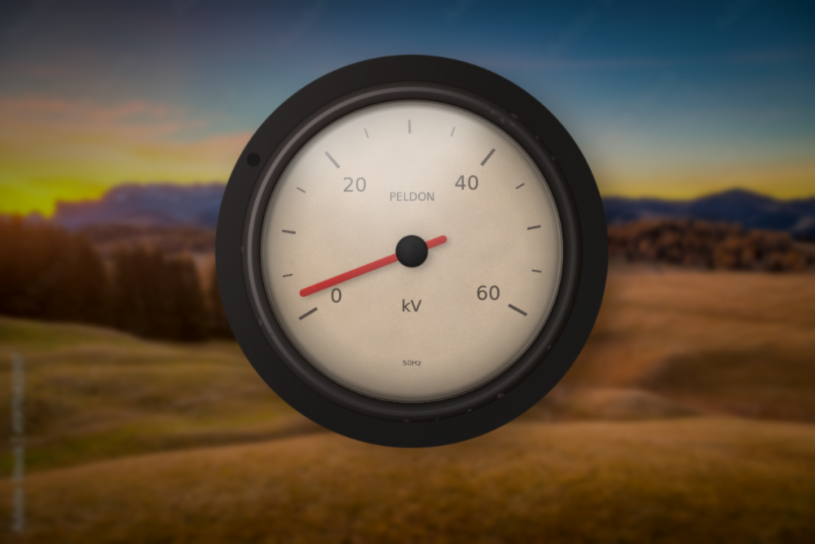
2.5 kV
